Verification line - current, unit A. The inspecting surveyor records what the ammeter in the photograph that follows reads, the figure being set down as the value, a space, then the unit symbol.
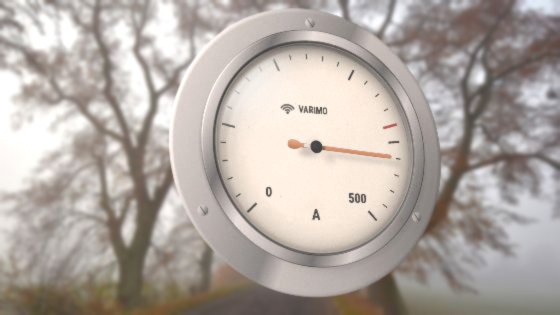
420 A
